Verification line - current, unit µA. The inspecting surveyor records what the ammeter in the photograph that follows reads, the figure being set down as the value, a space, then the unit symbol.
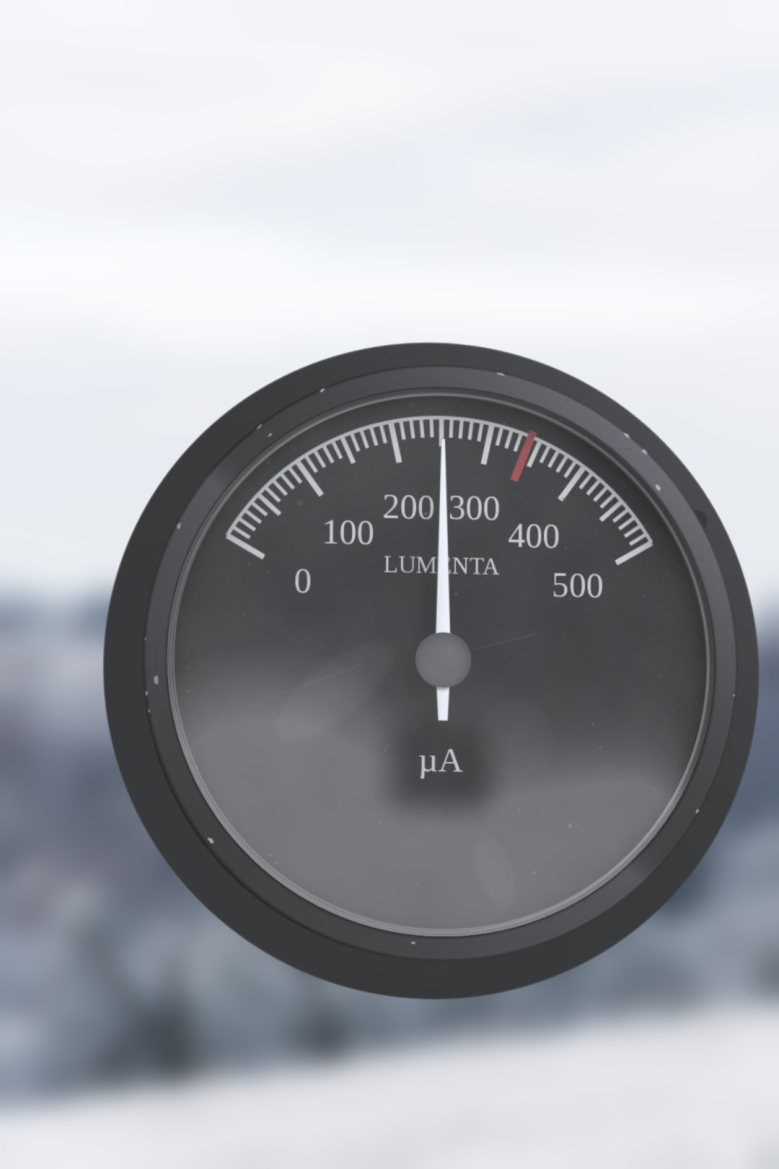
250 µA
